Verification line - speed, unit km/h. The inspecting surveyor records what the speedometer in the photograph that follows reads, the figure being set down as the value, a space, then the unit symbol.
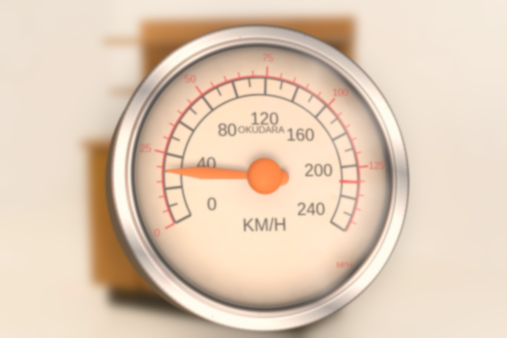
30 km/h
